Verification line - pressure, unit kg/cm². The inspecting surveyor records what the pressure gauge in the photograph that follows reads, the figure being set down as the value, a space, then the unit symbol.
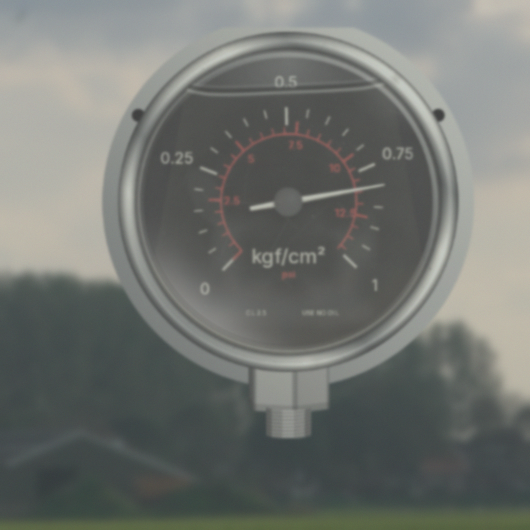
0.8 kg/cm²
